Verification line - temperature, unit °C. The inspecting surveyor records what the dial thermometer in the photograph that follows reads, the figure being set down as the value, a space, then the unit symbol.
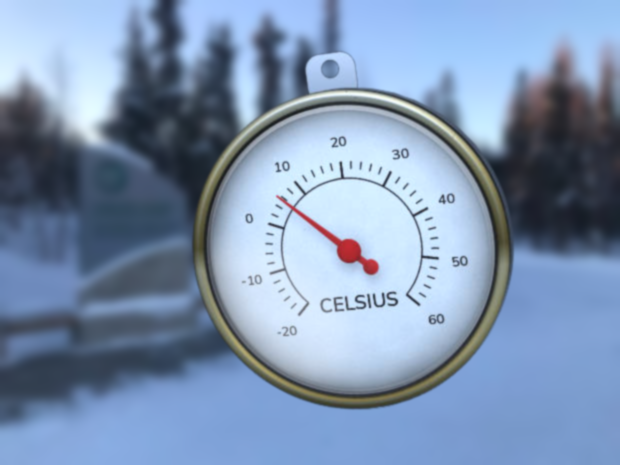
6 °C
